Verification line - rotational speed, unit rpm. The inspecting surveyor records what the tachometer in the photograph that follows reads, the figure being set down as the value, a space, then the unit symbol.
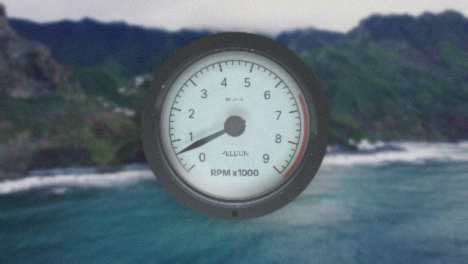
600 rpm
